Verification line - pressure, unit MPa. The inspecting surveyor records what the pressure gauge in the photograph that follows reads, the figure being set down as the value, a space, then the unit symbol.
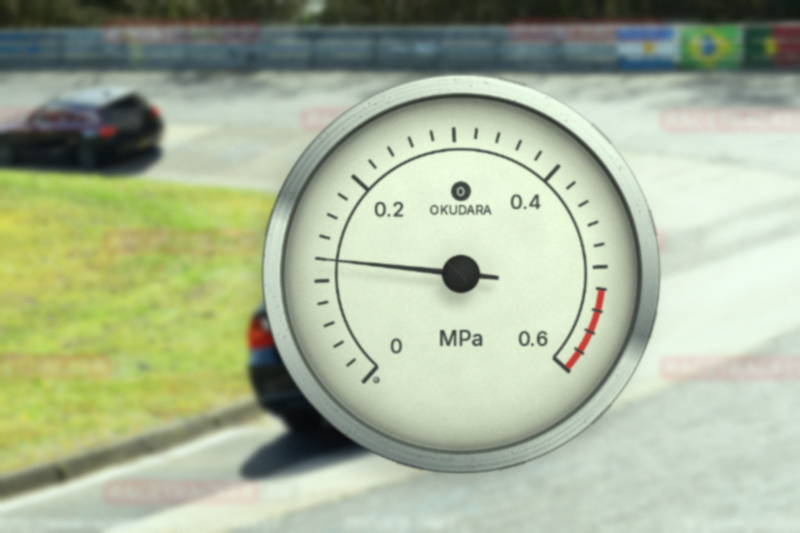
0.12 MPa
